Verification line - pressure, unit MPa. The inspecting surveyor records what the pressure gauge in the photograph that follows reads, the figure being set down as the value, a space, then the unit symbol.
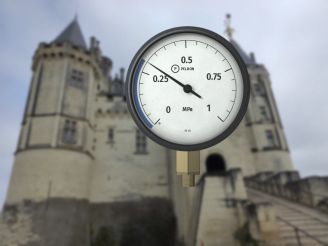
0.3 MPa
